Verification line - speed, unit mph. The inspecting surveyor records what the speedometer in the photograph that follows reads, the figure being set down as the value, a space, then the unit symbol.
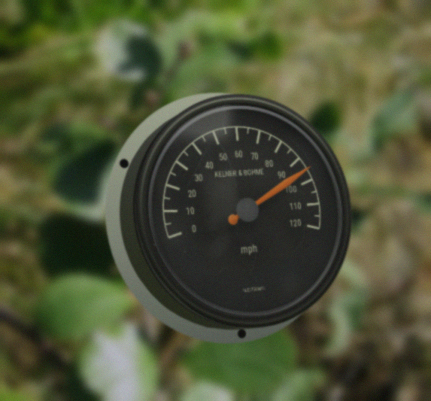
95 mph
